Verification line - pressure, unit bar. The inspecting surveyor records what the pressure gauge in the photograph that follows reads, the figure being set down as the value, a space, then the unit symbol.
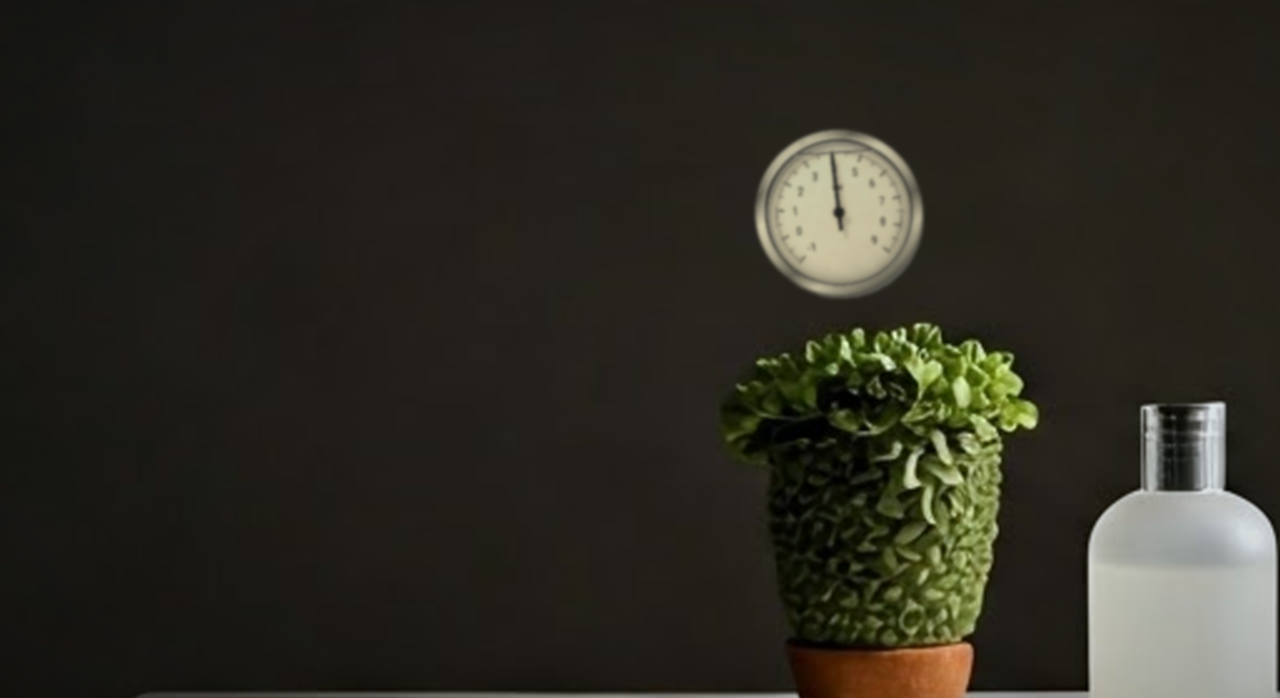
4 bar
